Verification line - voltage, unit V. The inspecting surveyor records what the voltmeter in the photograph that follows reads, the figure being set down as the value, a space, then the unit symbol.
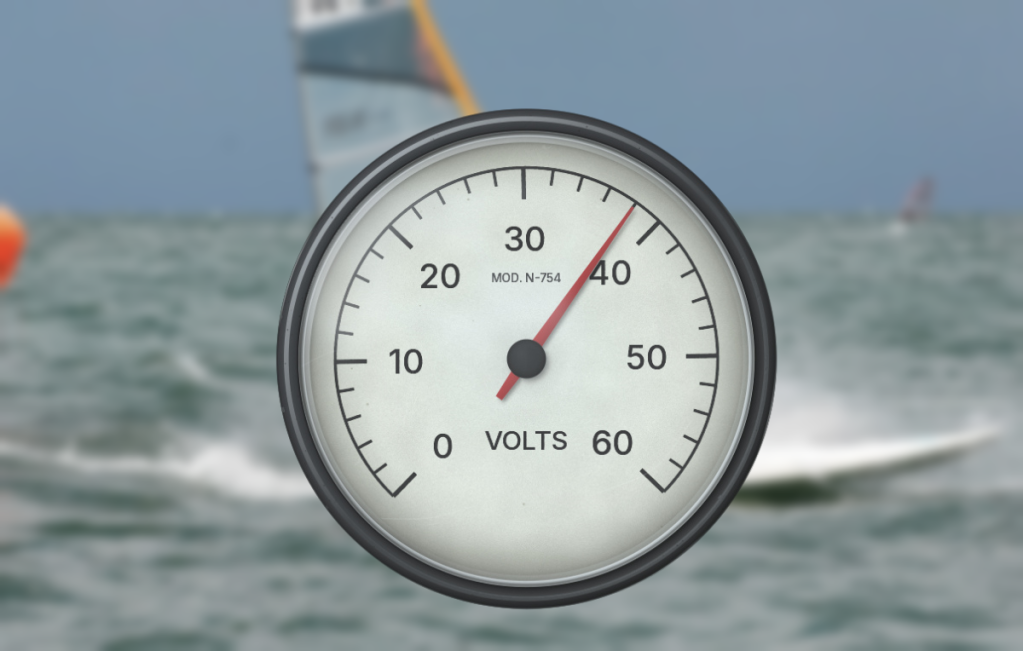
38 V
